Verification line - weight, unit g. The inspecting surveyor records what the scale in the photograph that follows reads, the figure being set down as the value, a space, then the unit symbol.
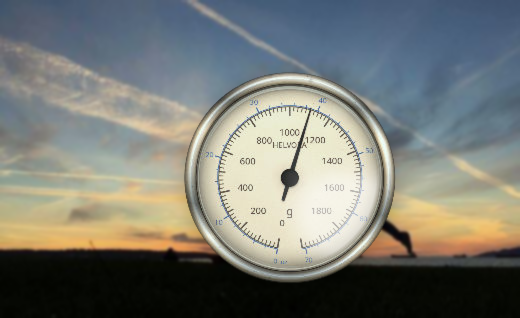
1100 g
